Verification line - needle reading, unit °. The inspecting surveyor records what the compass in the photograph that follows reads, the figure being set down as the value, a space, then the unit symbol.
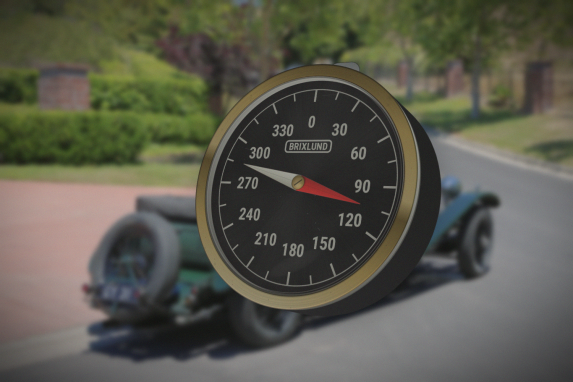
105 °
